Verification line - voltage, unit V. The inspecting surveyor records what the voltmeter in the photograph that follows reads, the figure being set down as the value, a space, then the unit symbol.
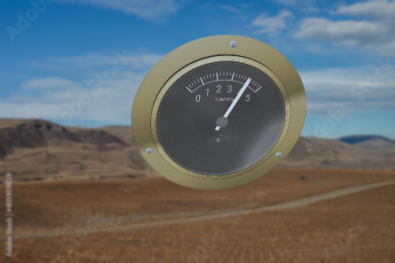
4 V
